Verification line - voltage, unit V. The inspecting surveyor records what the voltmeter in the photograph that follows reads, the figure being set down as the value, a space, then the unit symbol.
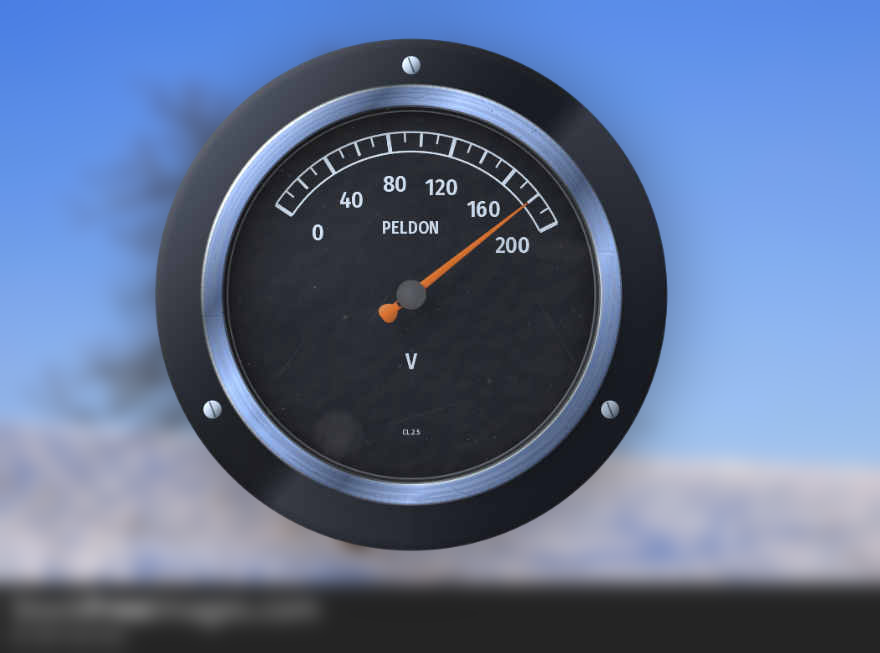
180 V
